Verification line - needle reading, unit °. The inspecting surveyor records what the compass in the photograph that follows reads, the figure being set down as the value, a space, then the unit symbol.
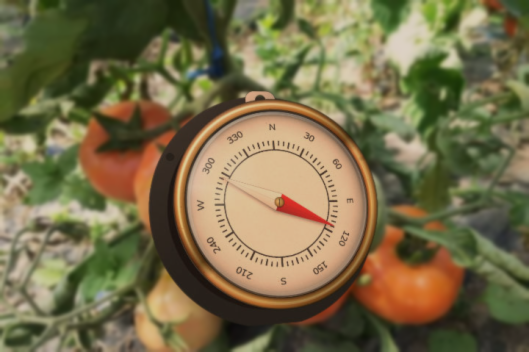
115 °
